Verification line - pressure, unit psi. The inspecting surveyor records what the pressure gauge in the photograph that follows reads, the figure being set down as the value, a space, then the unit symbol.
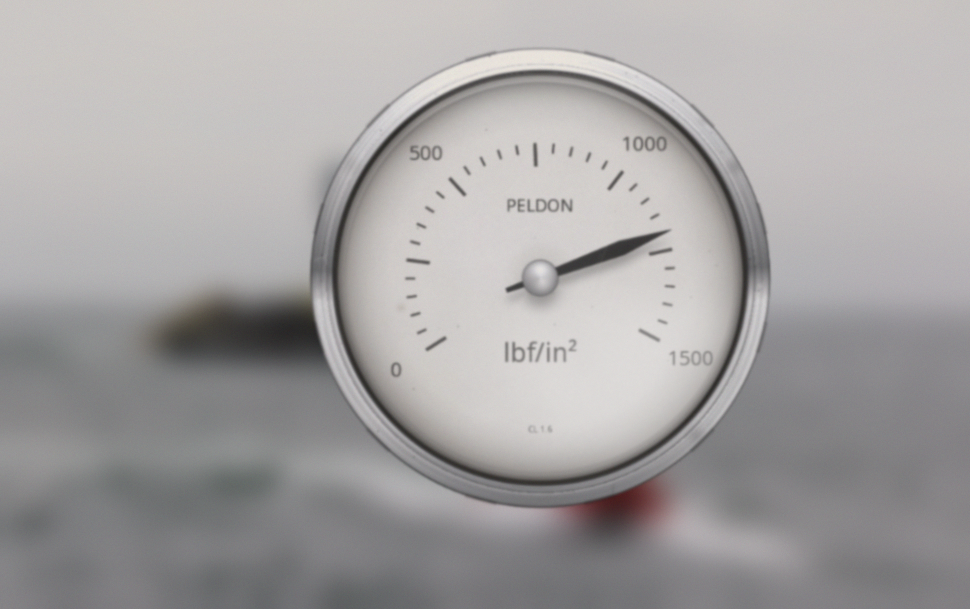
1200 psi
